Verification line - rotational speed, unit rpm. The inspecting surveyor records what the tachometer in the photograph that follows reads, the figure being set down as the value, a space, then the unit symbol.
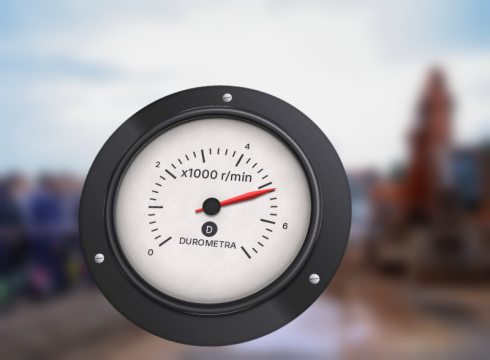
5200 rpm
